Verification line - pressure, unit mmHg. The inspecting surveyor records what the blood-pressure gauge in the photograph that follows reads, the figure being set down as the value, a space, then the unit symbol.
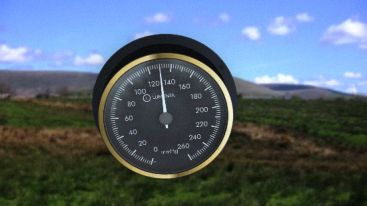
130 mmHg
